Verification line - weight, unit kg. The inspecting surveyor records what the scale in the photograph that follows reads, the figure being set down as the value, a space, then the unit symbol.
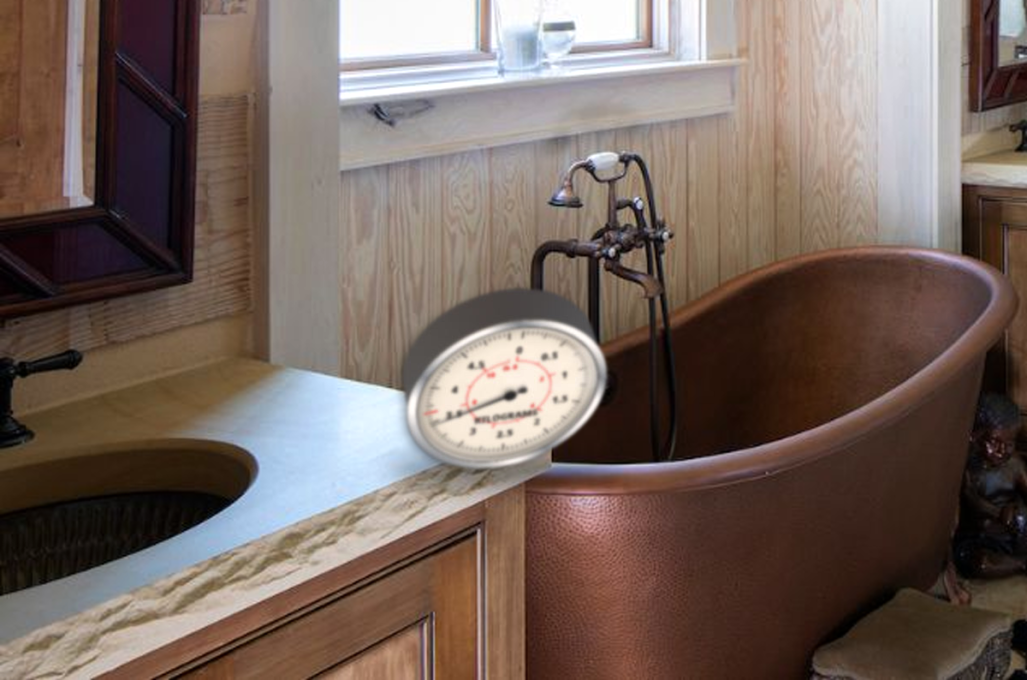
3.5 kg
